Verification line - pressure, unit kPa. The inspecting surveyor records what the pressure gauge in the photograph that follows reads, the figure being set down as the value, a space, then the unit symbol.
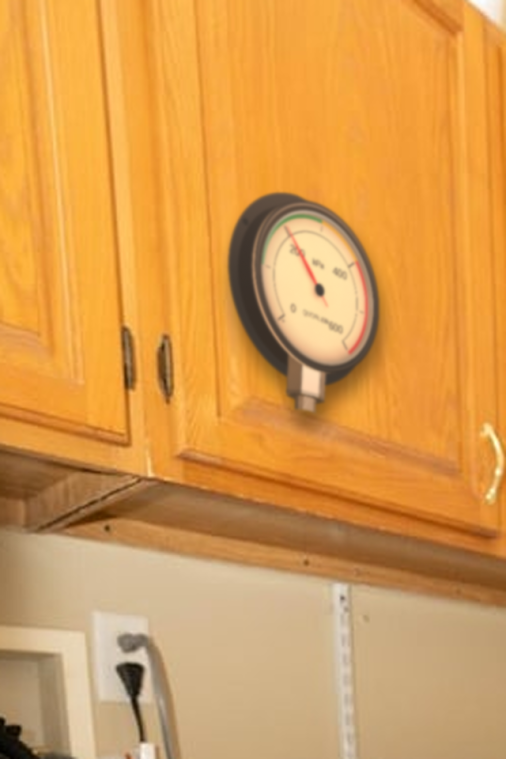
200 kPa
